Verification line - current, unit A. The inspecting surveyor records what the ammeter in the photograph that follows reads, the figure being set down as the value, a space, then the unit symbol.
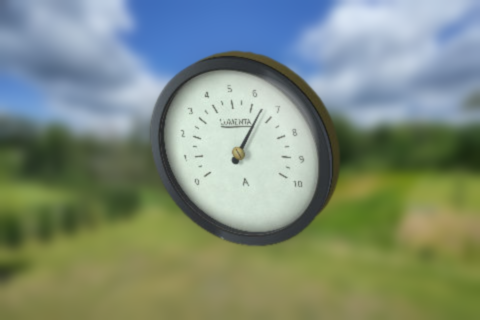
6.5 A
